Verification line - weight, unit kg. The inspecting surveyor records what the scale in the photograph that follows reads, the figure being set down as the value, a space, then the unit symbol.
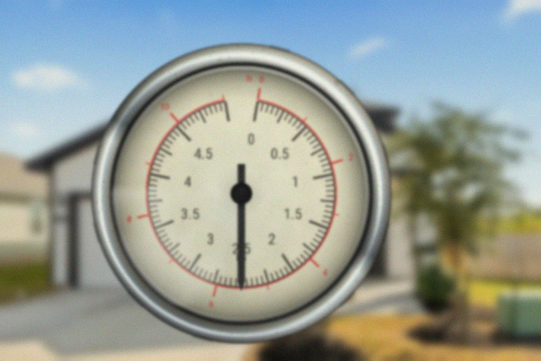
2.5 kg
